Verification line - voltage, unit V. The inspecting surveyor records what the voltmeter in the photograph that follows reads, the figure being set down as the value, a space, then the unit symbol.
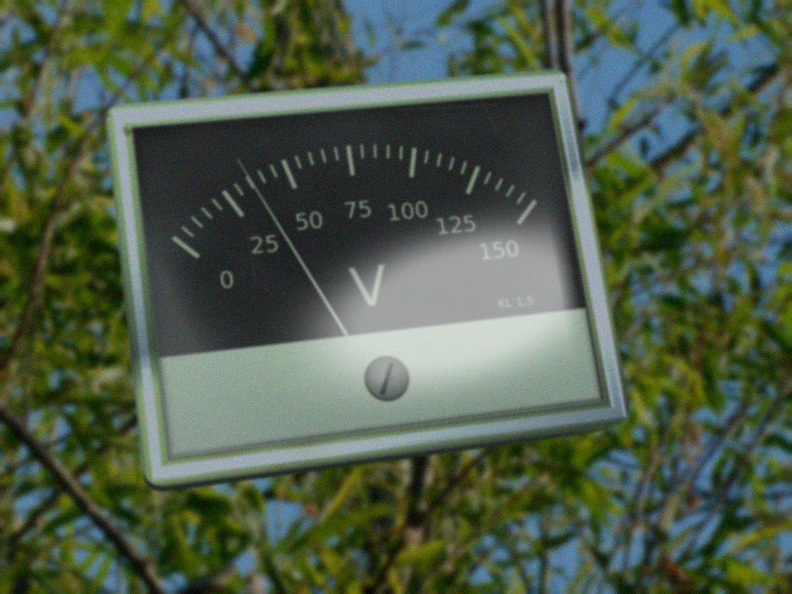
35 V
